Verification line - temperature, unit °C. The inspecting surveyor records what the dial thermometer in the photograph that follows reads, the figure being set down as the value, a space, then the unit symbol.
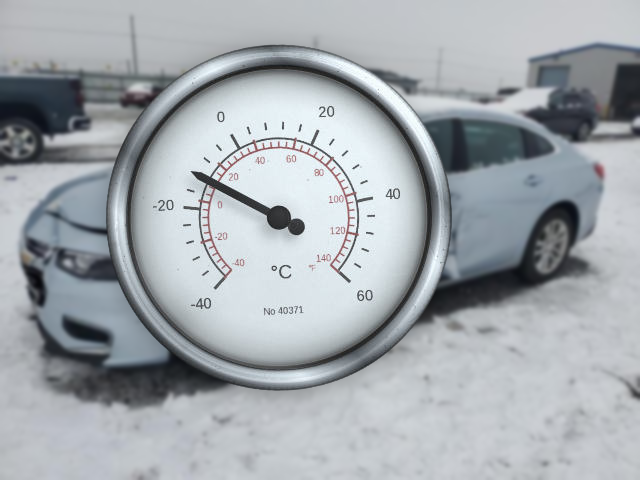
-12 °C
